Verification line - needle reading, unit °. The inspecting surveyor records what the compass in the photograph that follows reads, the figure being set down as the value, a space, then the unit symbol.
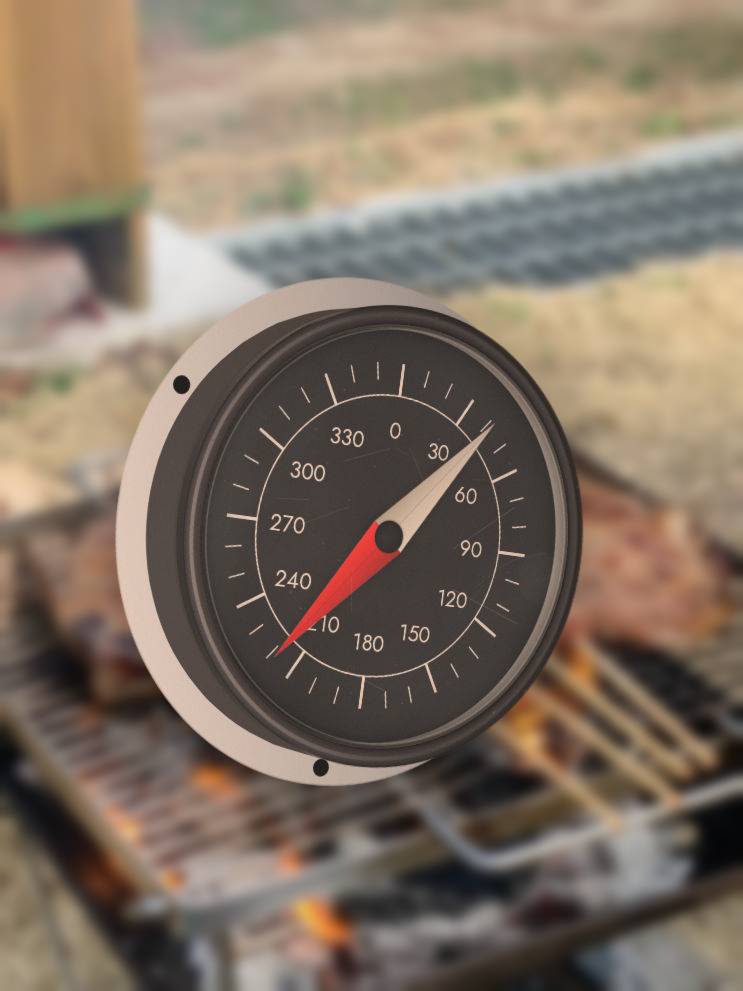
220 °
